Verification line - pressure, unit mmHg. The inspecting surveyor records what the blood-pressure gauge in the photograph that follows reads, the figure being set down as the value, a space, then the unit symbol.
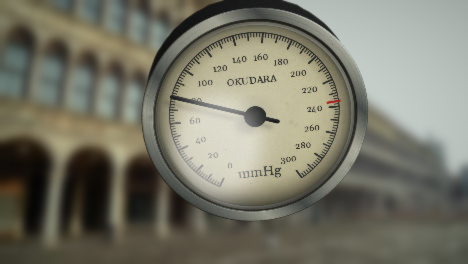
80 mmHg
